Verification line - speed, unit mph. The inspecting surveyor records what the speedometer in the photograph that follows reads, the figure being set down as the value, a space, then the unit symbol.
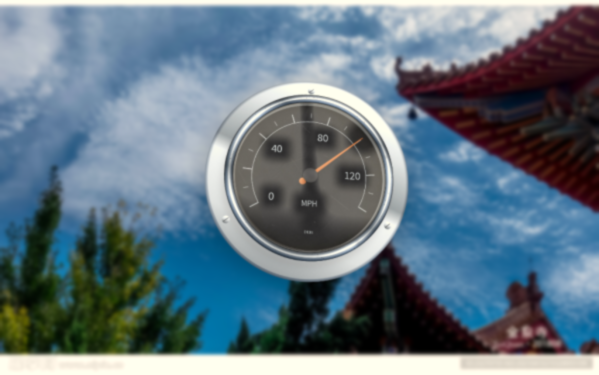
100 mph
